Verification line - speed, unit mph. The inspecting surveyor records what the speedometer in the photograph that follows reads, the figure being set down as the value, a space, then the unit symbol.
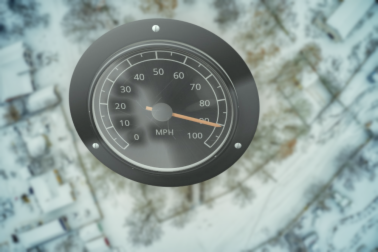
90 mph
